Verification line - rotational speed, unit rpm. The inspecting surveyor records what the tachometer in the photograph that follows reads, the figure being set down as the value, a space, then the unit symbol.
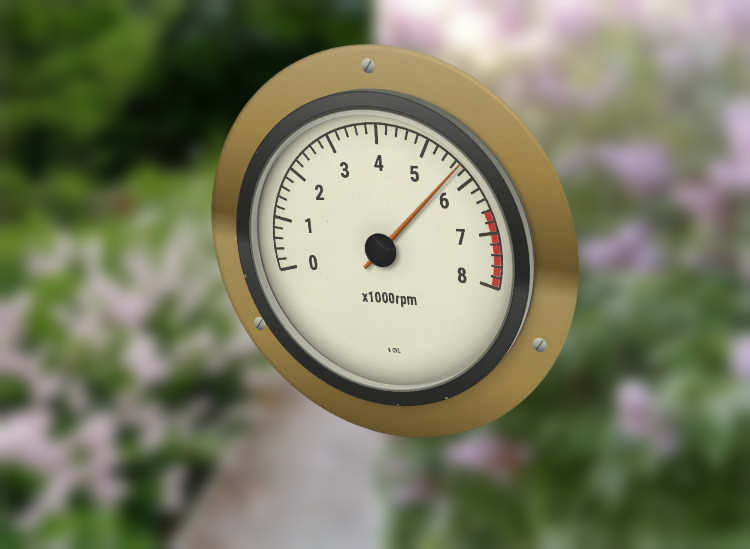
5700 rpm
